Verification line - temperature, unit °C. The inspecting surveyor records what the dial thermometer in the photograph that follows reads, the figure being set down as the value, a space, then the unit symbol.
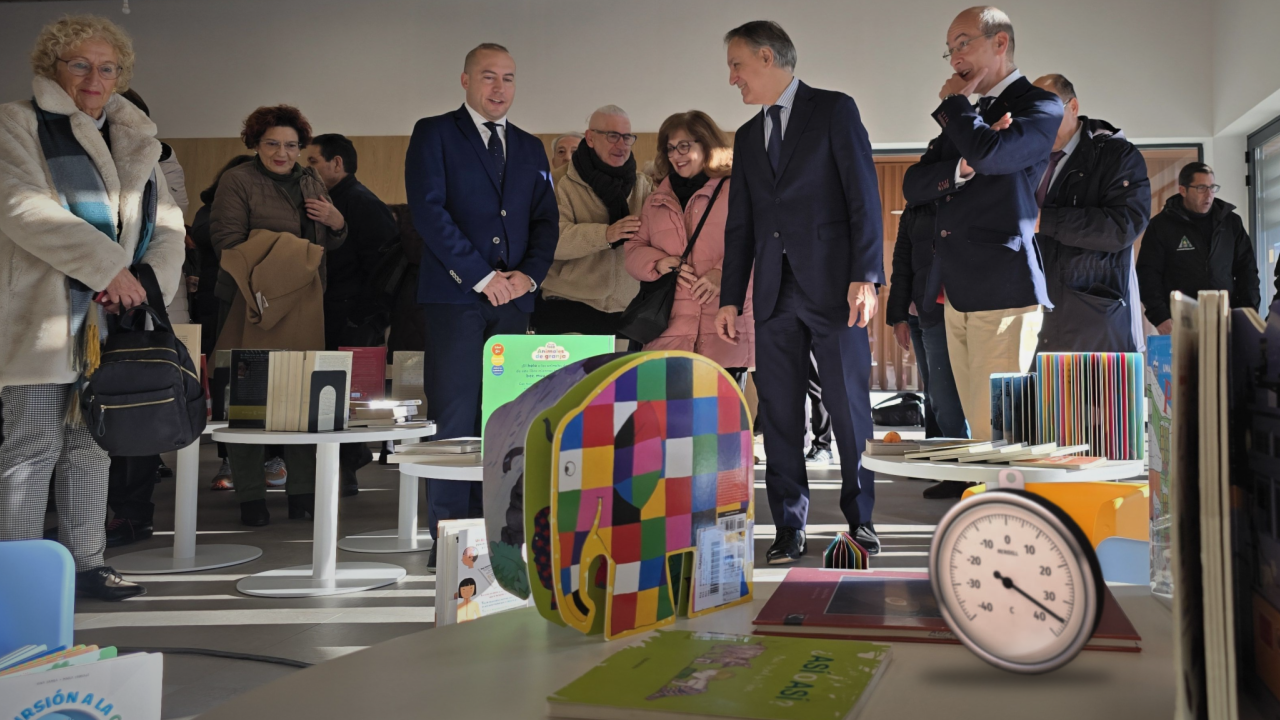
35 °C
